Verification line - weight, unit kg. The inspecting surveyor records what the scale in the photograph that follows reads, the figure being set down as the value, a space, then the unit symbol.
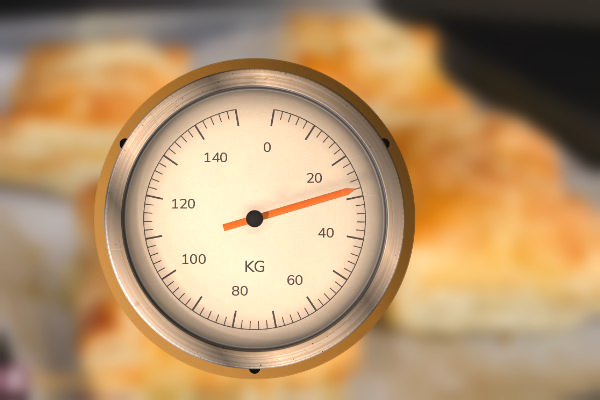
28 kg
